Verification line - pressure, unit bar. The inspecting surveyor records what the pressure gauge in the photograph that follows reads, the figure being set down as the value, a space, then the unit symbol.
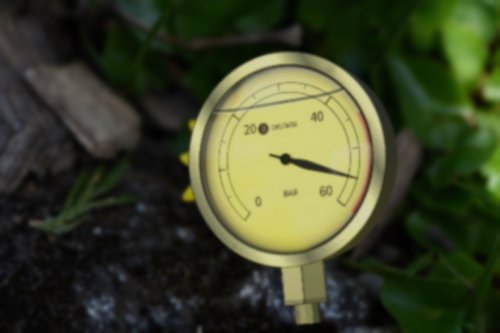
55 bar
